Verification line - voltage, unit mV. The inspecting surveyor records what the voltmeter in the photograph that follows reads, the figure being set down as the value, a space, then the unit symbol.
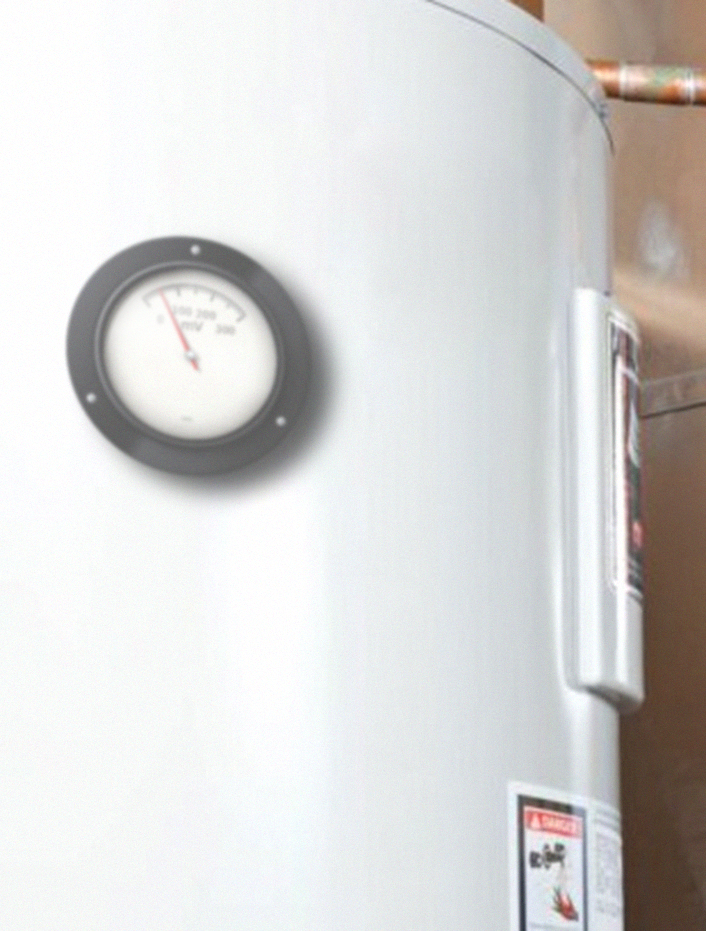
50 mV
